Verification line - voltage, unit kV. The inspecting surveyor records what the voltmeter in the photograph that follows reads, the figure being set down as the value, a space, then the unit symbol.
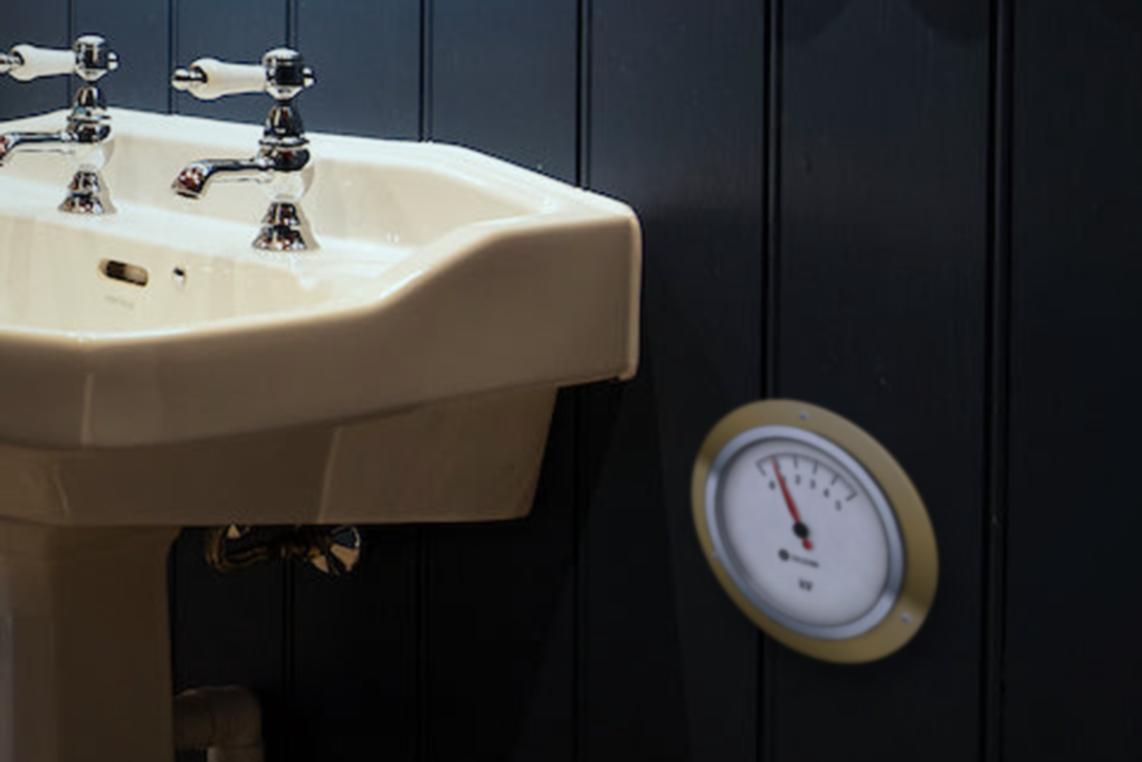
1 kV
